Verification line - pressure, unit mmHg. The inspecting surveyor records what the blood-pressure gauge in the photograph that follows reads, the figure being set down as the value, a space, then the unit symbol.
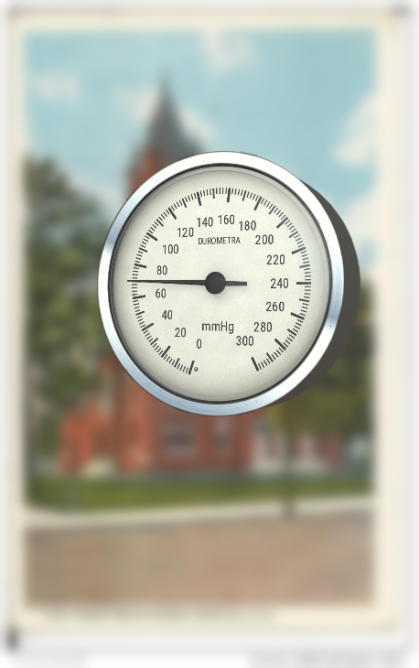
70 mmHg
